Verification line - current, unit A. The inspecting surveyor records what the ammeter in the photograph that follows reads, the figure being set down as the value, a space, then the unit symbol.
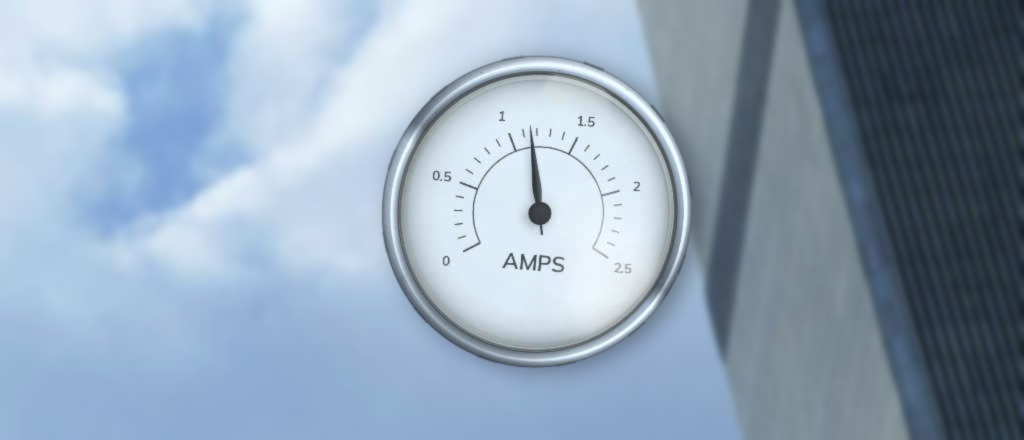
1.15 A
